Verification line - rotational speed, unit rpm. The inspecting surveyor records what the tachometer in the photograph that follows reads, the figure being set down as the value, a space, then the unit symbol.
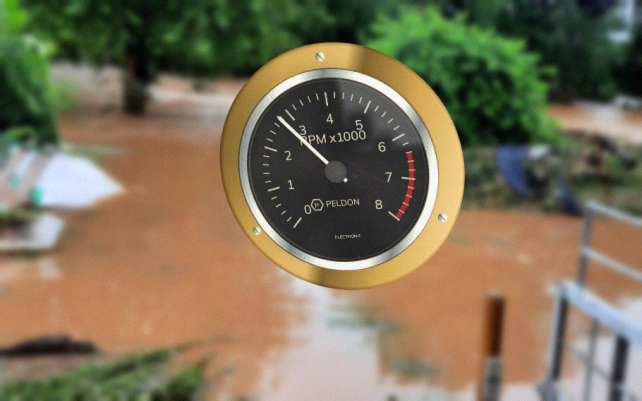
2800 rpm
